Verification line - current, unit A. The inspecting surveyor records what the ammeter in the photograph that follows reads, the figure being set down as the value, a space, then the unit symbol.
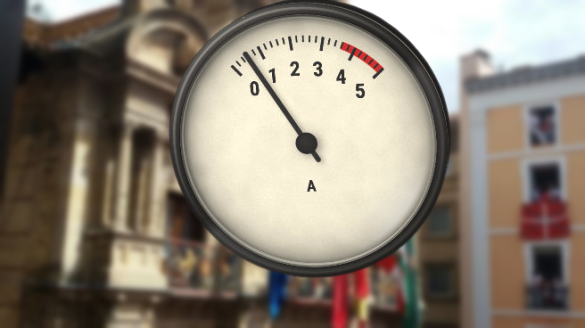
0.6 A
